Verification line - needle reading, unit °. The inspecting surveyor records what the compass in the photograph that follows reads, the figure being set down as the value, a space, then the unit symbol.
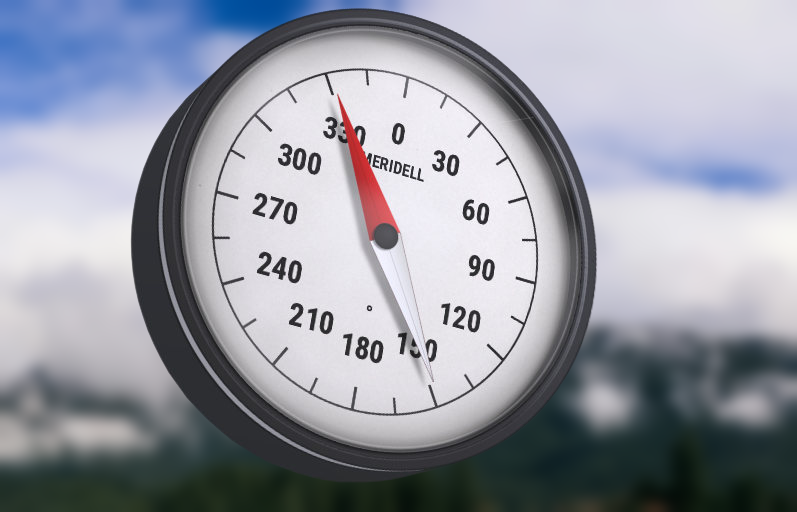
330 °
